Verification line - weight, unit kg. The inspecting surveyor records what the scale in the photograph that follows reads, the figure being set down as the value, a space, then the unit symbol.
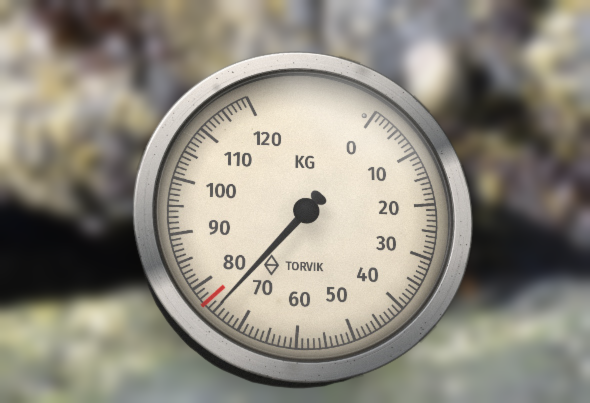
75 kg
